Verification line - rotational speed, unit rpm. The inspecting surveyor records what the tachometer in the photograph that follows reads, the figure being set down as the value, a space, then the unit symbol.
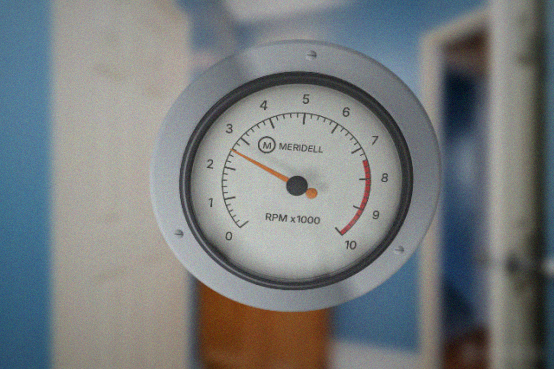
2600 rpm
